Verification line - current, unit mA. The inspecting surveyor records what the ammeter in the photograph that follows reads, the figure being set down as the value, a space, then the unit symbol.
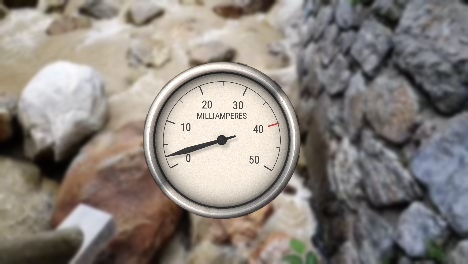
2.5 mA
